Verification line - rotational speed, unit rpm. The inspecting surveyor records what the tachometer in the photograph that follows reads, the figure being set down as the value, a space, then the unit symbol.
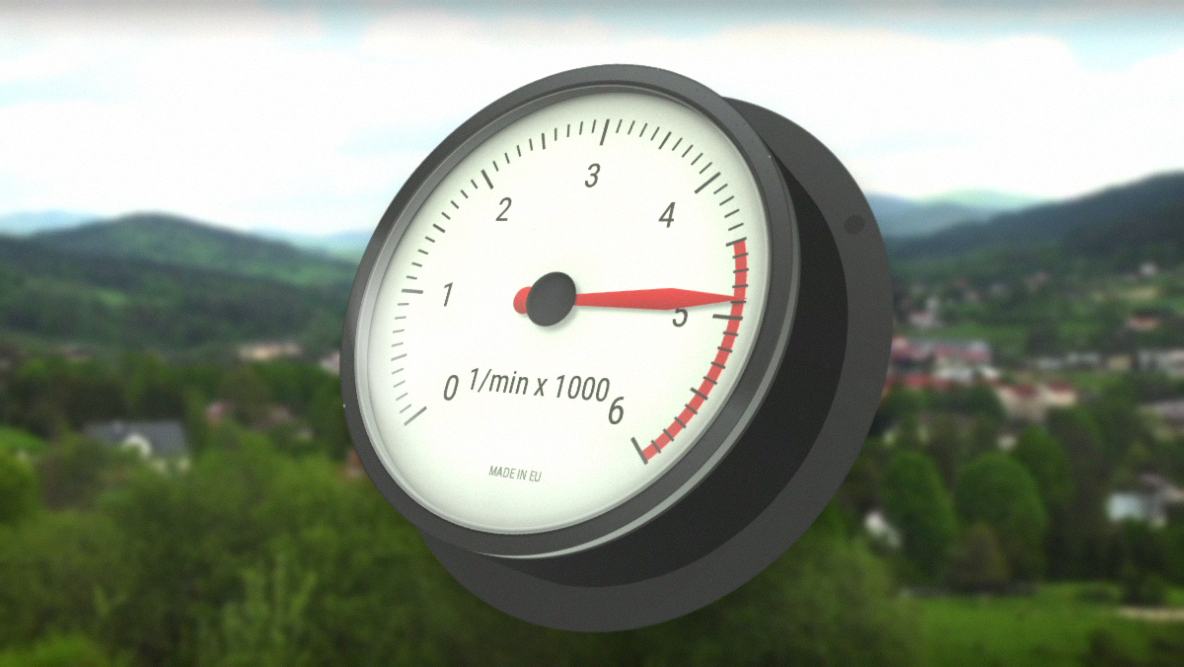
4900 rpm
